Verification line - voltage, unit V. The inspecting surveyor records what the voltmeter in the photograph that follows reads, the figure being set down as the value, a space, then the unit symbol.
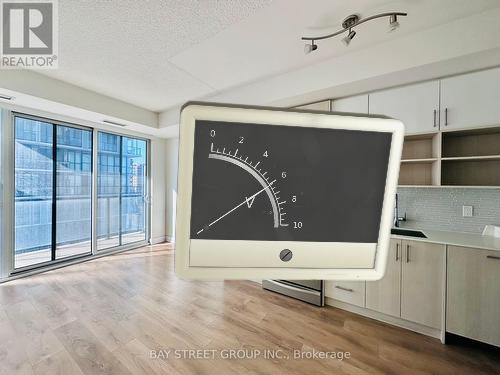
6 V
